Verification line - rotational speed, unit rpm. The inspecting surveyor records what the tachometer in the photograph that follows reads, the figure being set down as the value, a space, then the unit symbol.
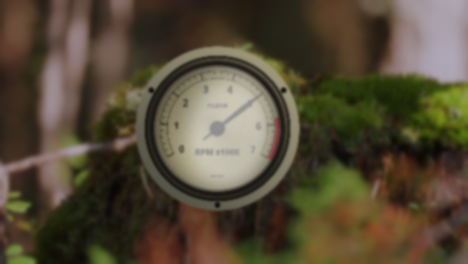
5000 rpm
